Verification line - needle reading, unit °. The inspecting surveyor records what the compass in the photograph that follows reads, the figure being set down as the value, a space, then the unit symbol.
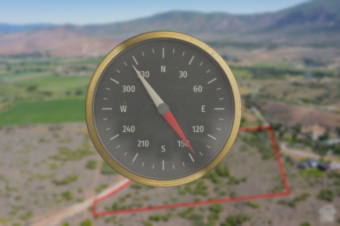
145 °
